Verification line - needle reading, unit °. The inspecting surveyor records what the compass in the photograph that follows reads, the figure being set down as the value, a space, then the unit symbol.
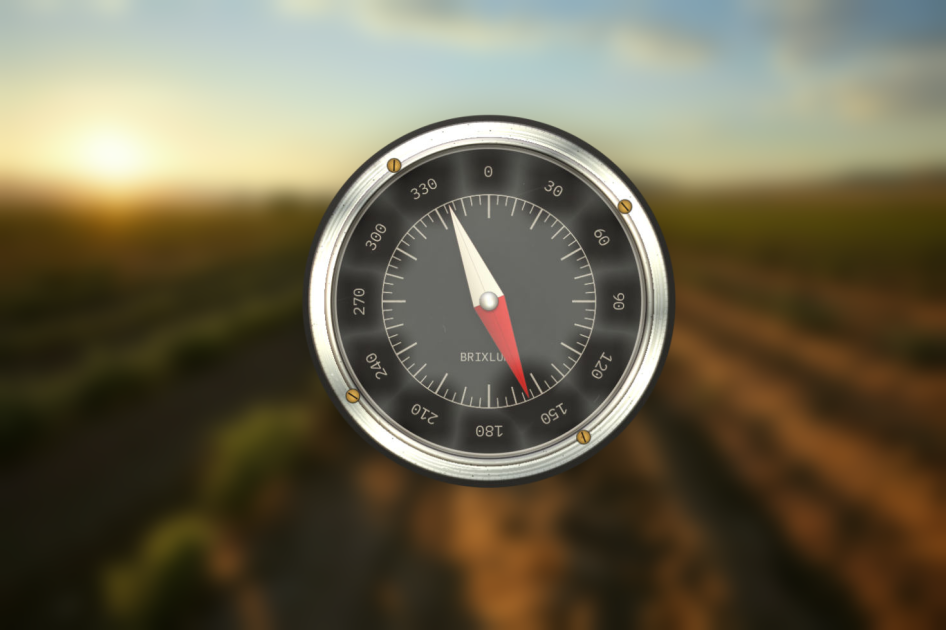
157.5 °
